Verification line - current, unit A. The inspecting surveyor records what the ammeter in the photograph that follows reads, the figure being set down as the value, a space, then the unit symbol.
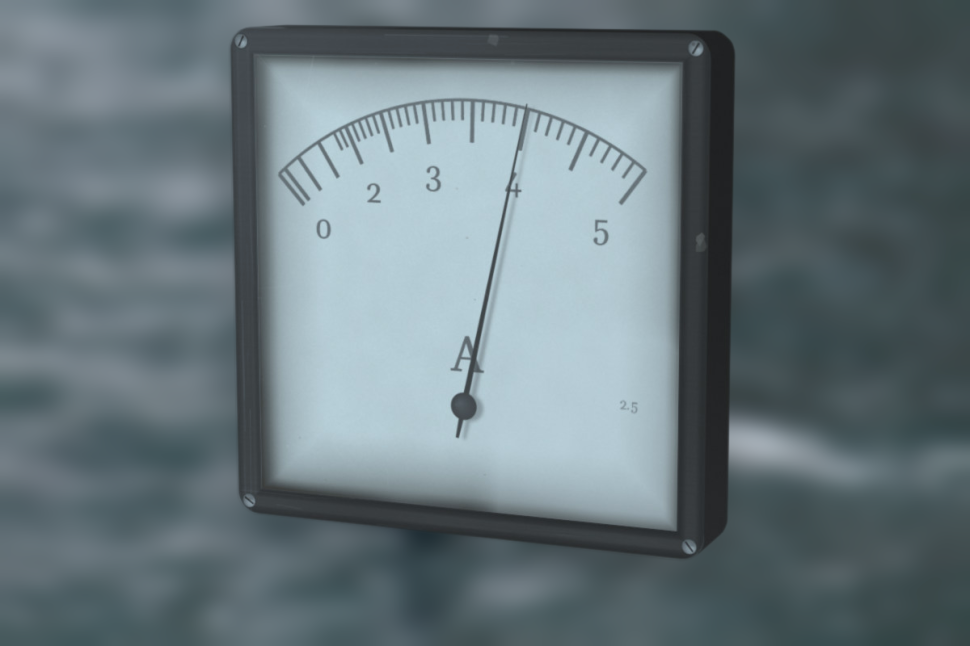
4 A
